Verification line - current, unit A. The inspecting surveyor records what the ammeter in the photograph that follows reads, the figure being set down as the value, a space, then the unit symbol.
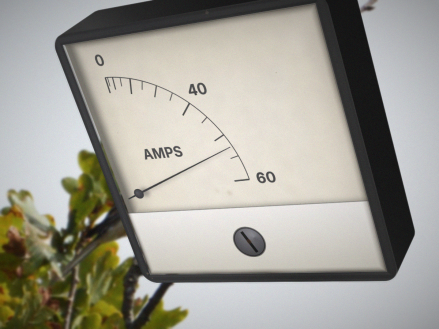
52.5 A
